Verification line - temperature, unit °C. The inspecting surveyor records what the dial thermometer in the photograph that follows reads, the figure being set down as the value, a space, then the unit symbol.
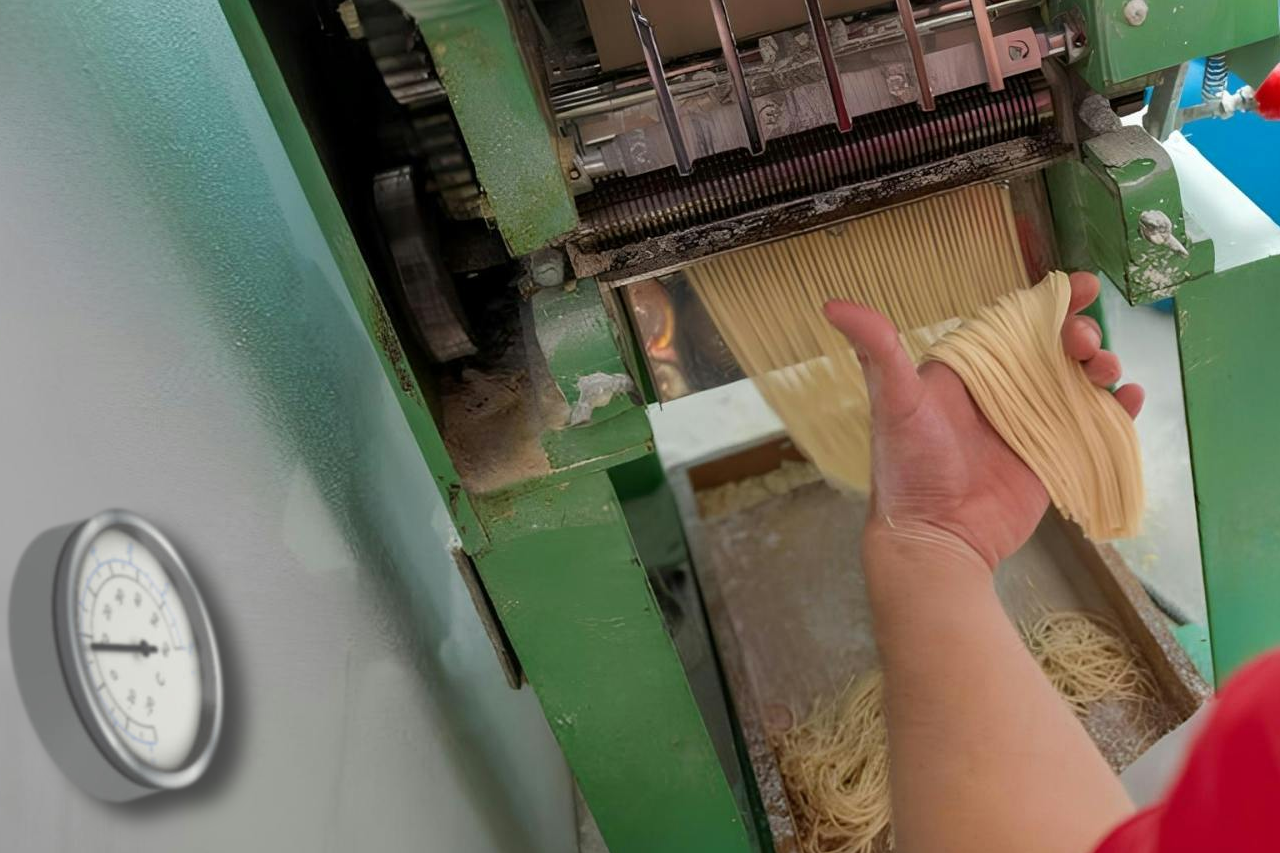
7.5 °C
